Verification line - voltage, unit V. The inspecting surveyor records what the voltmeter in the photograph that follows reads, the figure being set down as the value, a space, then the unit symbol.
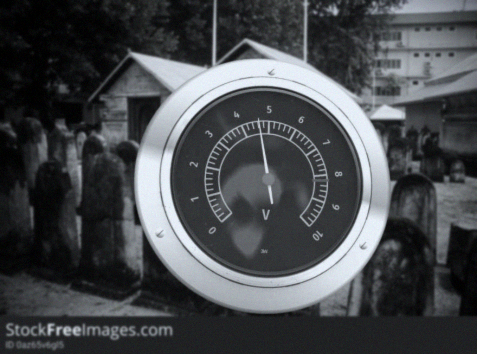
4.6 V
